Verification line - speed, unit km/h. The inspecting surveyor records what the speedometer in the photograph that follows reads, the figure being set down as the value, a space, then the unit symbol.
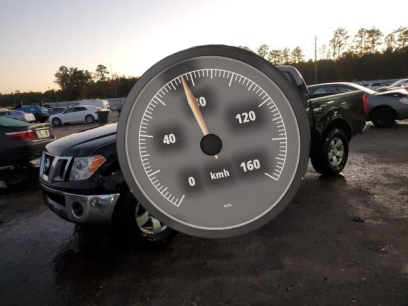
76 km/h
